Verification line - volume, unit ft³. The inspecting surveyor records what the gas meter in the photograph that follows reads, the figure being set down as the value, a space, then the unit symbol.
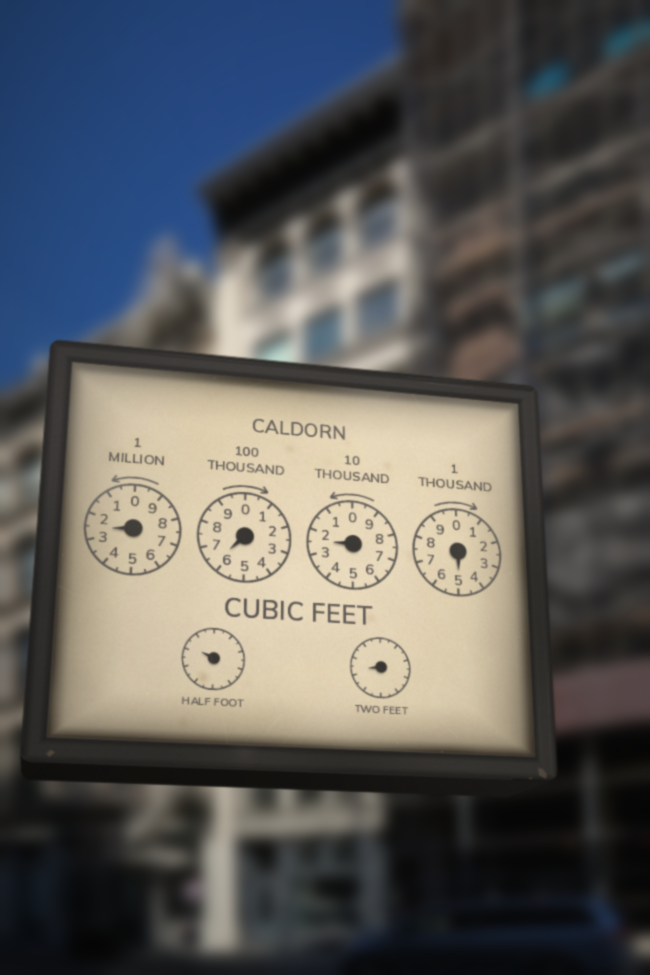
262500 ft³
